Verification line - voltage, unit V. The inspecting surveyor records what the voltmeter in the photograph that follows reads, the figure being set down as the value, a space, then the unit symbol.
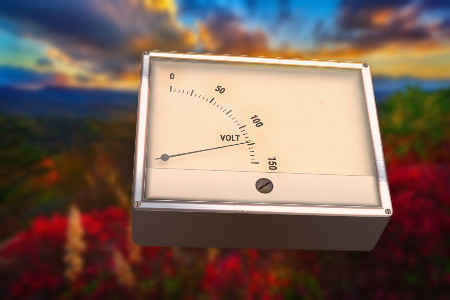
125 V
